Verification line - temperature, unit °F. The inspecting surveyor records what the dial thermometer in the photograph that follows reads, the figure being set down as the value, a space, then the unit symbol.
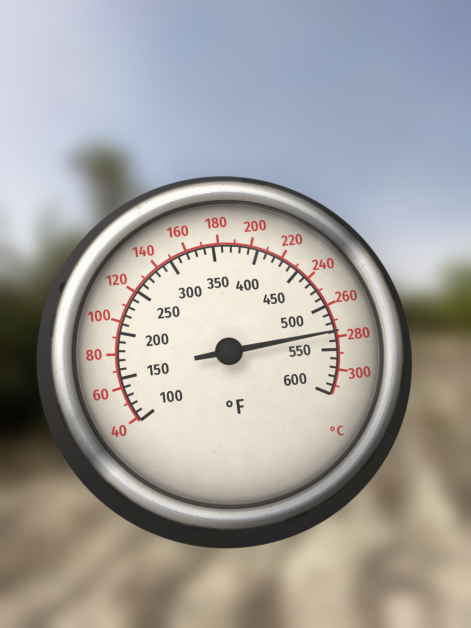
530 °F
